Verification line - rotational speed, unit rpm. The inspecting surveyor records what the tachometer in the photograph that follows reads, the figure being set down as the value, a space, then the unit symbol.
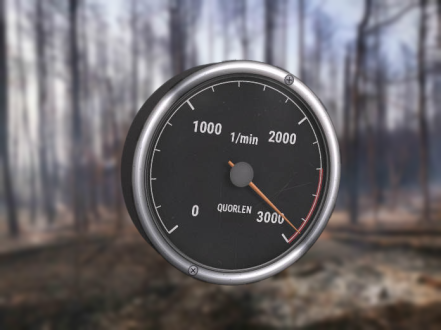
2900 rpm
